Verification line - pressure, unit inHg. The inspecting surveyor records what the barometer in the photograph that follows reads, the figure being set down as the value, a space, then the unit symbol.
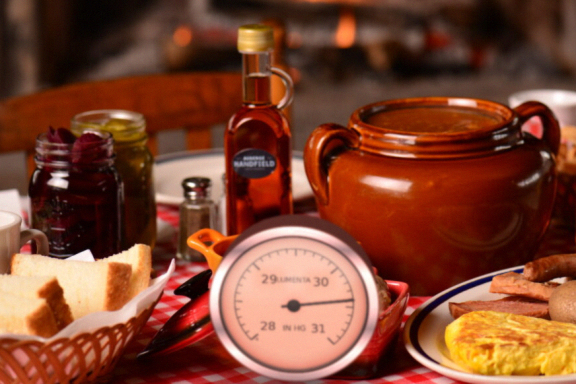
30.4 inHg
